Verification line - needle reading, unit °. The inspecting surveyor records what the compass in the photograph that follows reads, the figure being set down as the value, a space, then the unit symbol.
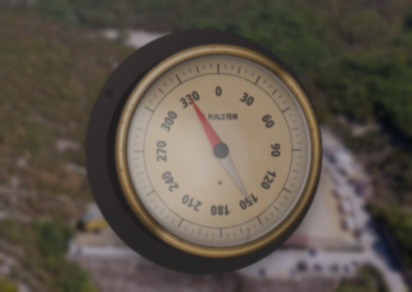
330 °
